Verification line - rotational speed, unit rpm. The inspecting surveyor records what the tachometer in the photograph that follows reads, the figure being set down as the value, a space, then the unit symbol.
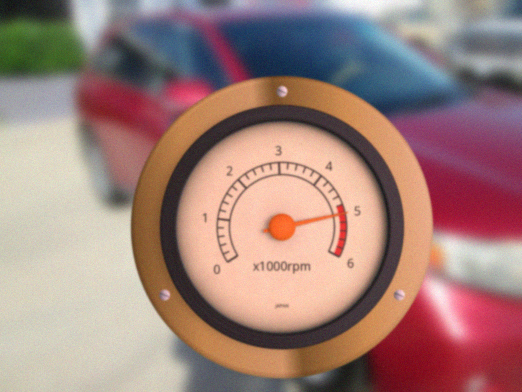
5000 rpm
